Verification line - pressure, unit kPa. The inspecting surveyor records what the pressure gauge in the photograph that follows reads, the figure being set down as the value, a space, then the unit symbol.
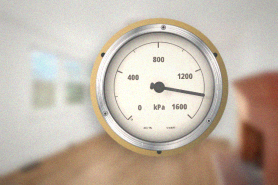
1400 kPa
